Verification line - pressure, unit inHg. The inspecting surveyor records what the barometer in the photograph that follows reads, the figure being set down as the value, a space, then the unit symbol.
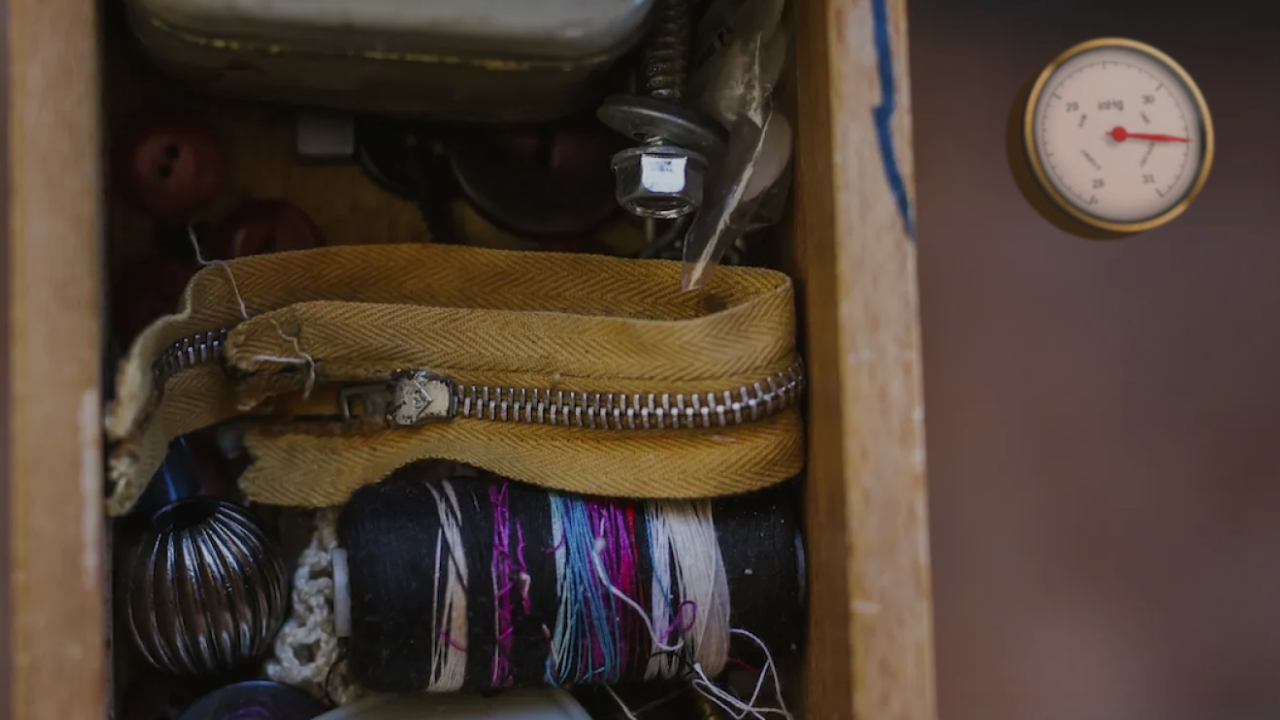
30.5 inHg
